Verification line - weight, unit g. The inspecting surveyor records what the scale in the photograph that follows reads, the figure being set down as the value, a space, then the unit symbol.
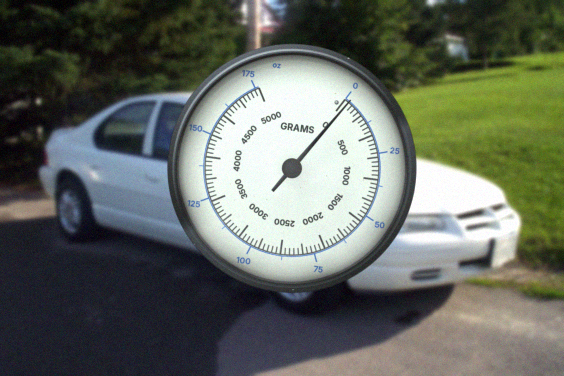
50 g
